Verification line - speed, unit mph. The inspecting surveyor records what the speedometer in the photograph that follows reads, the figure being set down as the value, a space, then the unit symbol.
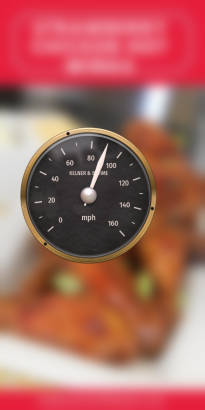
90 mph
